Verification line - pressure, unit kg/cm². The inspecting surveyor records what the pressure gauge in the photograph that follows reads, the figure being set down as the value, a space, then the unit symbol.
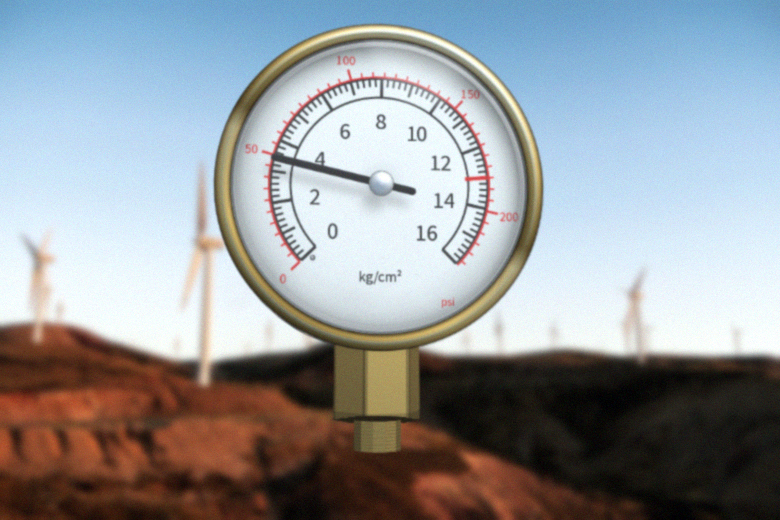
3.4 kg/cm²
